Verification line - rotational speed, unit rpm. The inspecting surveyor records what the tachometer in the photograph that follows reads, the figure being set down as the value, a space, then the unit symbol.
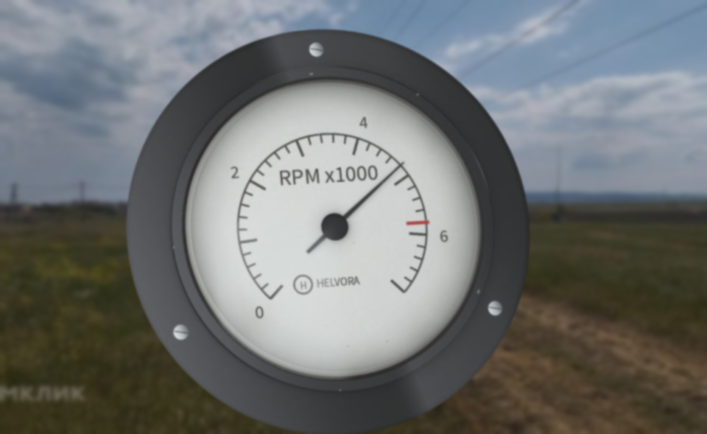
4800 rpm
